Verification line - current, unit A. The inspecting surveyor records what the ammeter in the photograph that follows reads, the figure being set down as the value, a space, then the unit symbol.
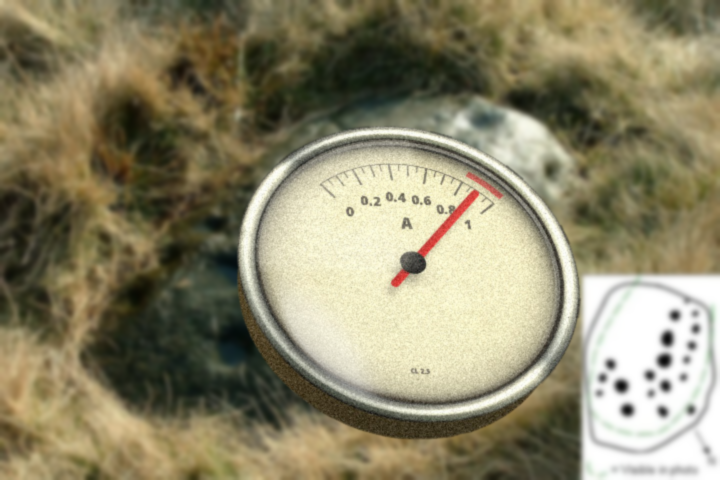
0.9 A
